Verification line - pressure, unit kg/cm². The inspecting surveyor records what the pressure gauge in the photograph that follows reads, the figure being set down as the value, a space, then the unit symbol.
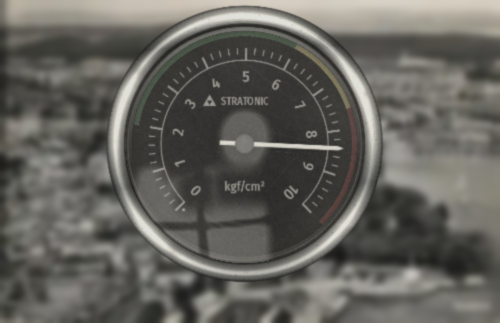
8.4 kg/cm²
